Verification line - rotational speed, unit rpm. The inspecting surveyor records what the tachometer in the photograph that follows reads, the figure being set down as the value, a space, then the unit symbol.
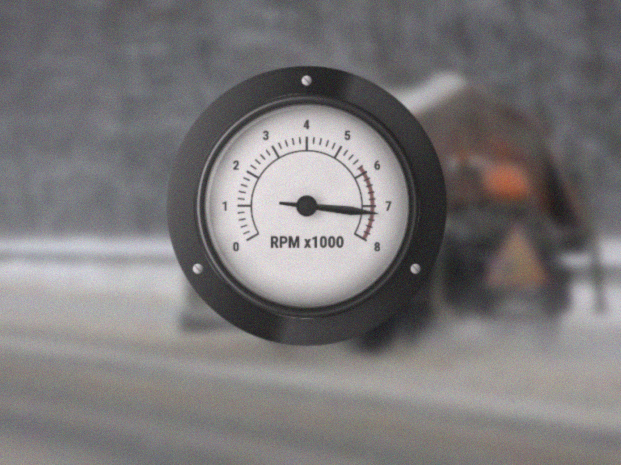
7200 rpm
